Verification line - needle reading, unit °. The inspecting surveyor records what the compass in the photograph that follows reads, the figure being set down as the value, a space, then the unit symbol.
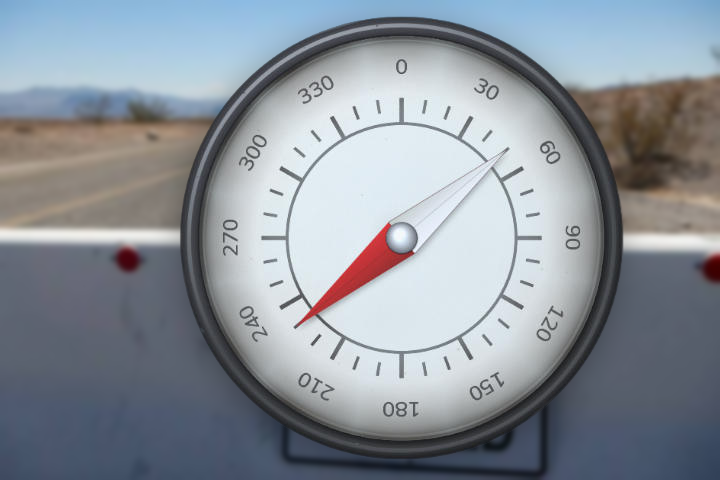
230 °
